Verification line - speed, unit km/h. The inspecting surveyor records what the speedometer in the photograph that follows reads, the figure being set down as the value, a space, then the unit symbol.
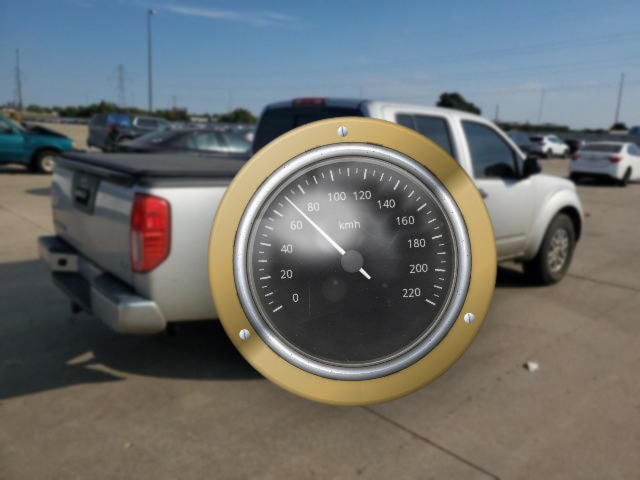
70 km/h
